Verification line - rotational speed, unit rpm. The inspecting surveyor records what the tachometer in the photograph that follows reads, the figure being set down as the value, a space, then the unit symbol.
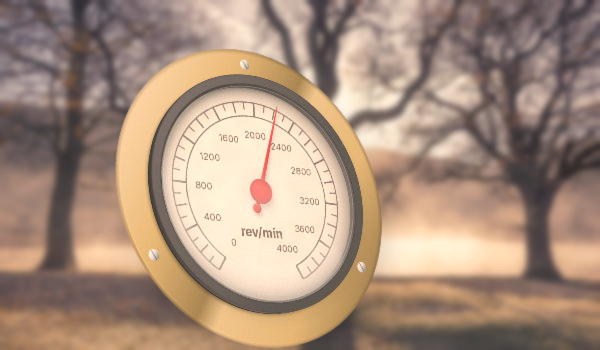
2200 rpm
